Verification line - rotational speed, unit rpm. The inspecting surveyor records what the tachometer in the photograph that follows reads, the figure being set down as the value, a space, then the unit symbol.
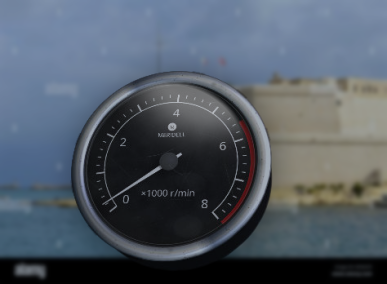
200 rpm
